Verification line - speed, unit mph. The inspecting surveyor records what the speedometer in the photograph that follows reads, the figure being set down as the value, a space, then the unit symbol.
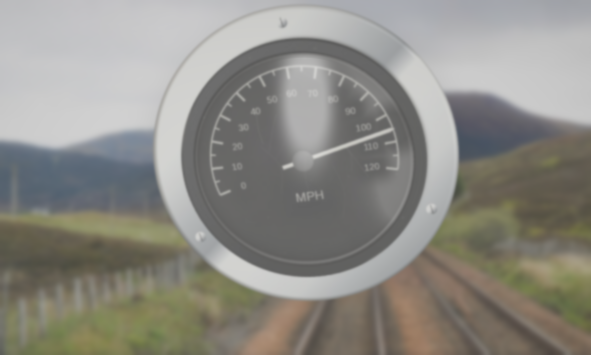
105 mph
